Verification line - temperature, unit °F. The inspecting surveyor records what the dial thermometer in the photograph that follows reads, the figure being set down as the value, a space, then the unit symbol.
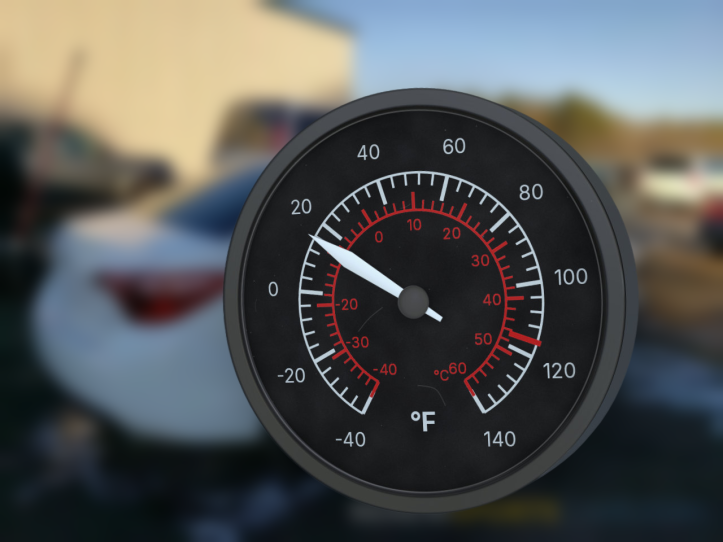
16 °F
